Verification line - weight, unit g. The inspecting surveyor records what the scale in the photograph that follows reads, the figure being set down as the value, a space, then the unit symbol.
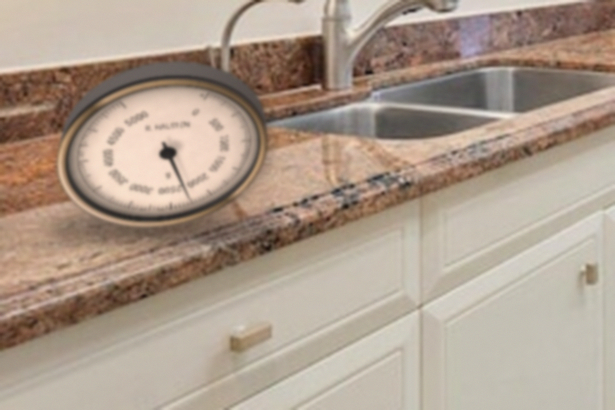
2250 g
